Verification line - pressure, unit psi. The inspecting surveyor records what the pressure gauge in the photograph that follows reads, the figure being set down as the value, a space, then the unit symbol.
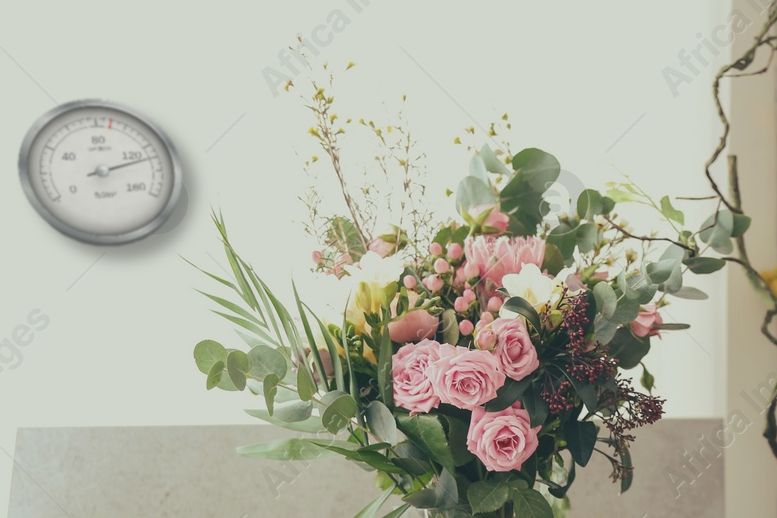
130 psi
